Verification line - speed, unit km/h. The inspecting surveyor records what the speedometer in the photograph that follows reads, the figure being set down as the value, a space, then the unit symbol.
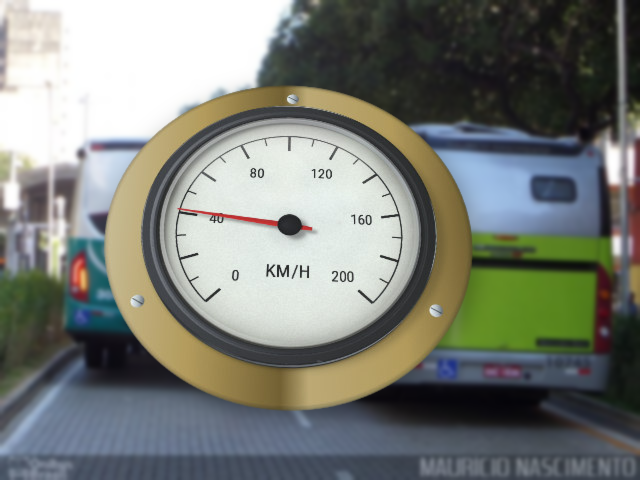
40 km/h
